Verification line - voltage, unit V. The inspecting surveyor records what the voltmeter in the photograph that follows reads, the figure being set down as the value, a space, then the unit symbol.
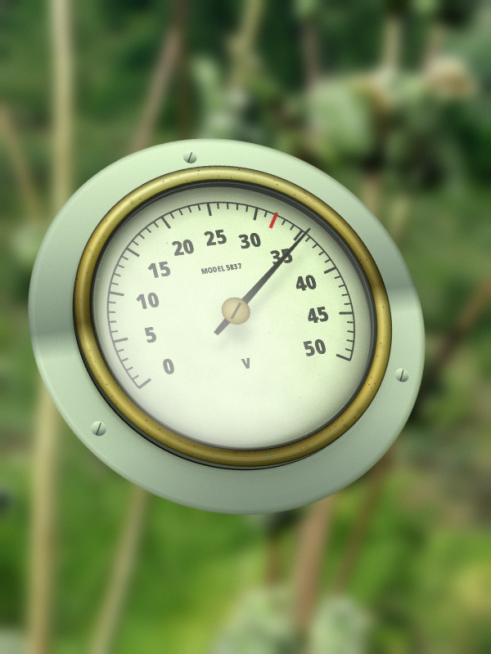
35.5 V
